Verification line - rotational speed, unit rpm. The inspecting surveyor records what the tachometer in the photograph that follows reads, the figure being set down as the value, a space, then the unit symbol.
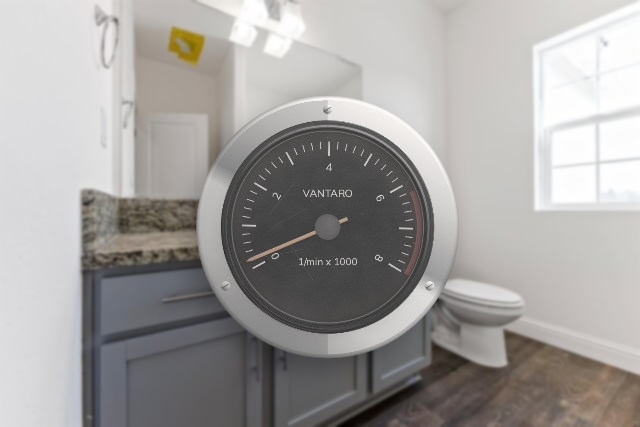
200 rpm
